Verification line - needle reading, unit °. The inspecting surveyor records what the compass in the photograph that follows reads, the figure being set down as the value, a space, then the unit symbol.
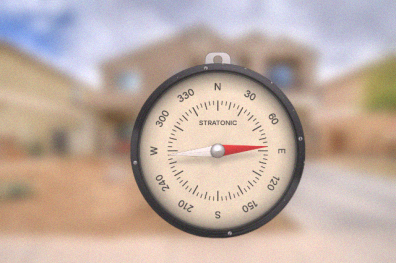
85 °
